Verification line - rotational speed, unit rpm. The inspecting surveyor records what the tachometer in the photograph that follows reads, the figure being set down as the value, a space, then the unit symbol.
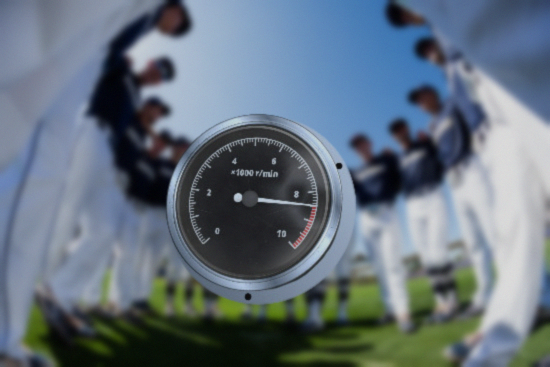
8500 rpm
